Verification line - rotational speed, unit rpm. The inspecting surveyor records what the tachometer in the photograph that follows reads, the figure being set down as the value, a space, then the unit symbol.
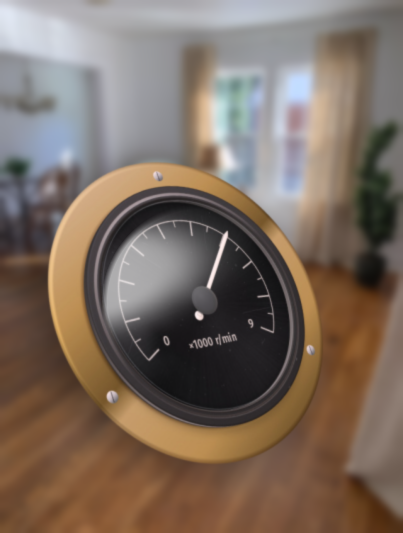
6000 rpm
